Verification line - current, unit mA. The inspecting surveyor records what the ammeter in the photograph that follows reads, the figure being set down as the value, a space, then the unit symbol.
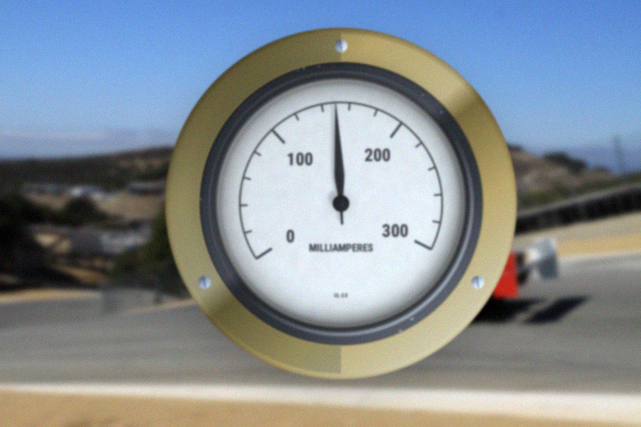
150 mA
